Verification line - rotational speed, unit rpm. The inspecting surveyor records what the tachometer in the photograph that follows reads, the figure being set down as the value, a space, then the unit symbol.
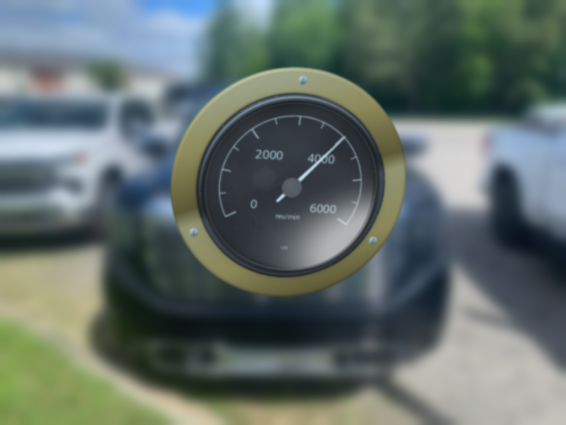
4000 rpm
